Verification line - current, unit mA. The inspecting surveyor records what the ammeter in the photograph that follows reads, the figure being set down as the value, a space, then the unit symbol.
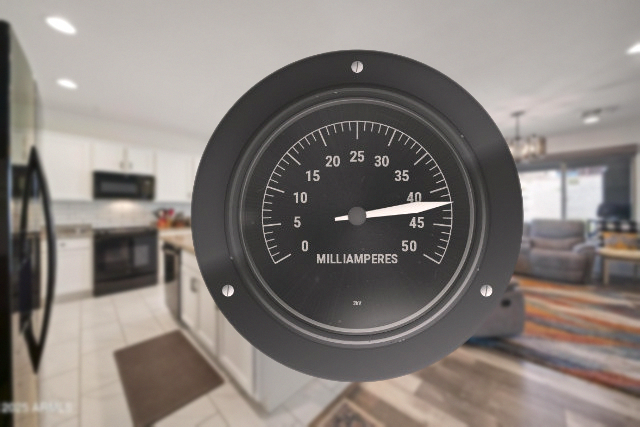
42 mA
